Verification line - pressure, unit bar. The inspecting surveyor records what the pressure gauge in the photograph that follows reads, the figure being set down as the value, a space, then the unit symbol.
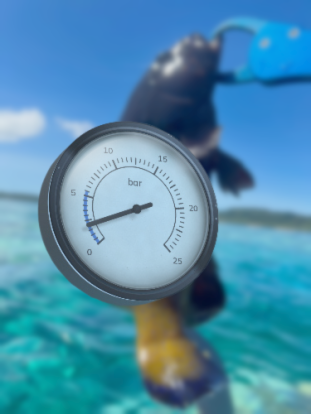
2 bar
